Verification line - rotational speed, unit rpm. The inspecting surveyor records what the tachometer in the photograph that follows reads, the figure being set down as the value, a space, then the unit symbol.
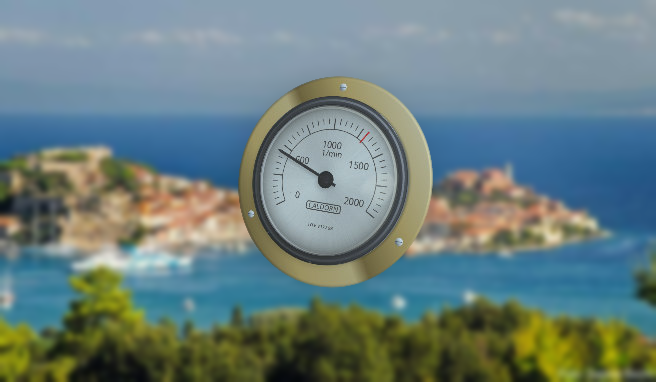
450 rpm
